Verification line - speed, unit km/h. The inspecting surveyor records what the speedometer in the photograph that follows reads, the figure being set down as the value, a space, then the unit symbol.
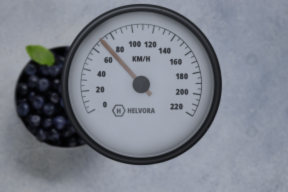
70 km/h
